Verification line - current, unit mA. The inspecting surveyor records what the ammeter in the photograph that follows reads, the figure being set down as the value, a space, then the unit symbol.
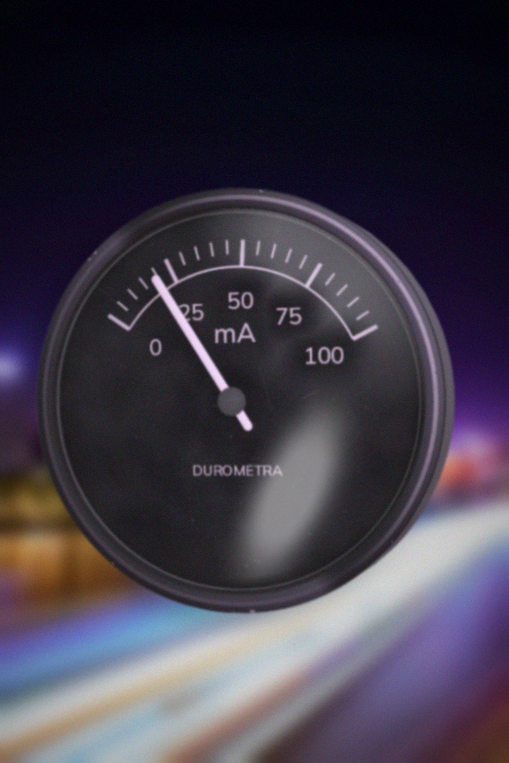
20 mA
